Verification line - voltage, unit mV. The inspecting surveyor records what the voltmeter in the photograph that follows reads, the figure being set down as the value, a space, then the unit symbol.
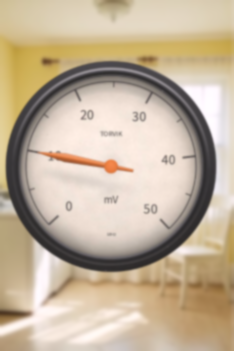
10 mV
